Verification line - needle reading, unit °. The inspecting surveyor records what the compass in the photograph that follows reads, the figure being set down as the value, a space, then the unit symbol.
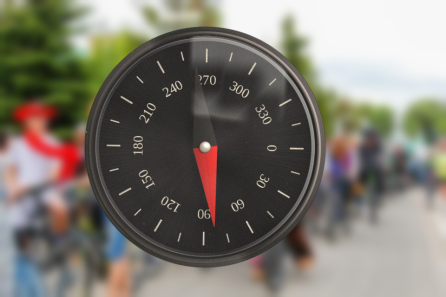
82.5 °
